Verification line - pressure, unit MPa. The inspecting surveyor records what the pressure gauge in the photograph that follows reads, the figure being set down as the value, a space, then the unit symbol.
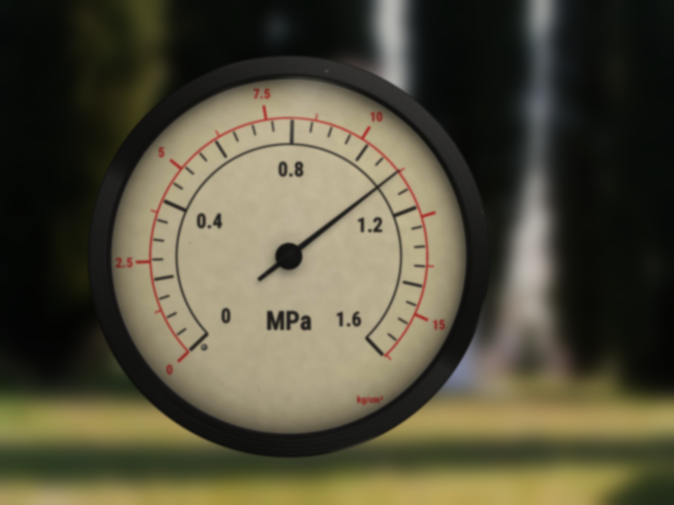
1.1 MPa
